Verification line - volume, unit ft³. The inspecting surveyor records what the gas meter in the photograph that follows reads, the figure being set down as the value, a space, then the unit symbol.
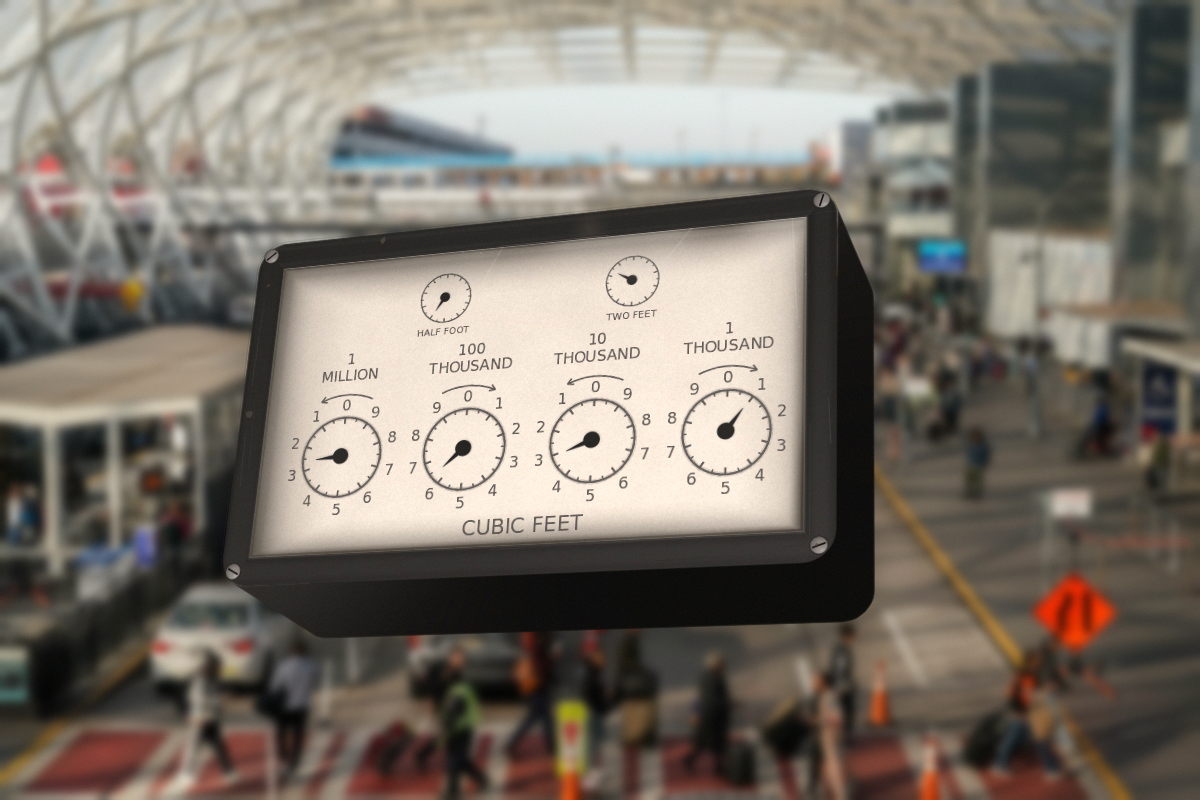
263100 ft³
